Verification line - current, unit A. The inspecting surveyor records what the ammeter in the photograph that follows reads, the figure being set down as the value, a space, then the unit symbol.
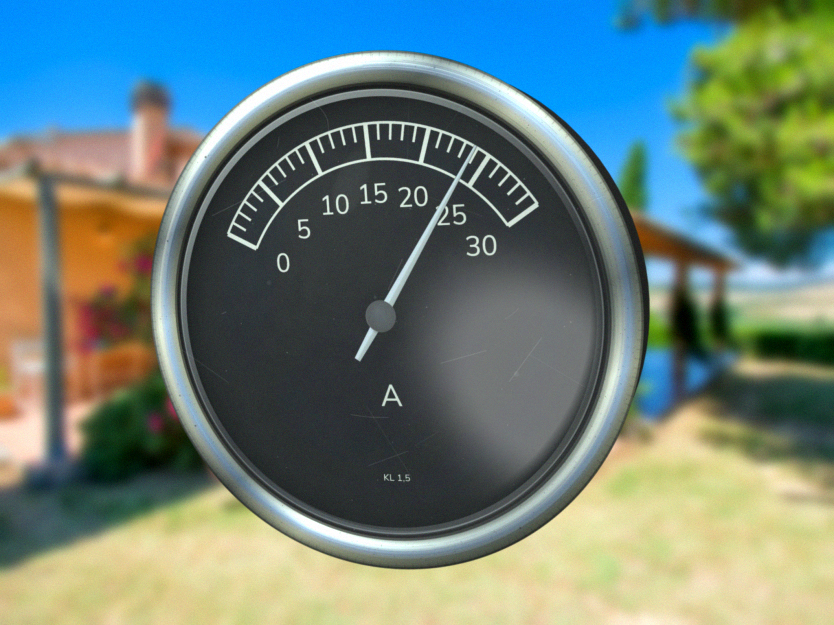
24 A
